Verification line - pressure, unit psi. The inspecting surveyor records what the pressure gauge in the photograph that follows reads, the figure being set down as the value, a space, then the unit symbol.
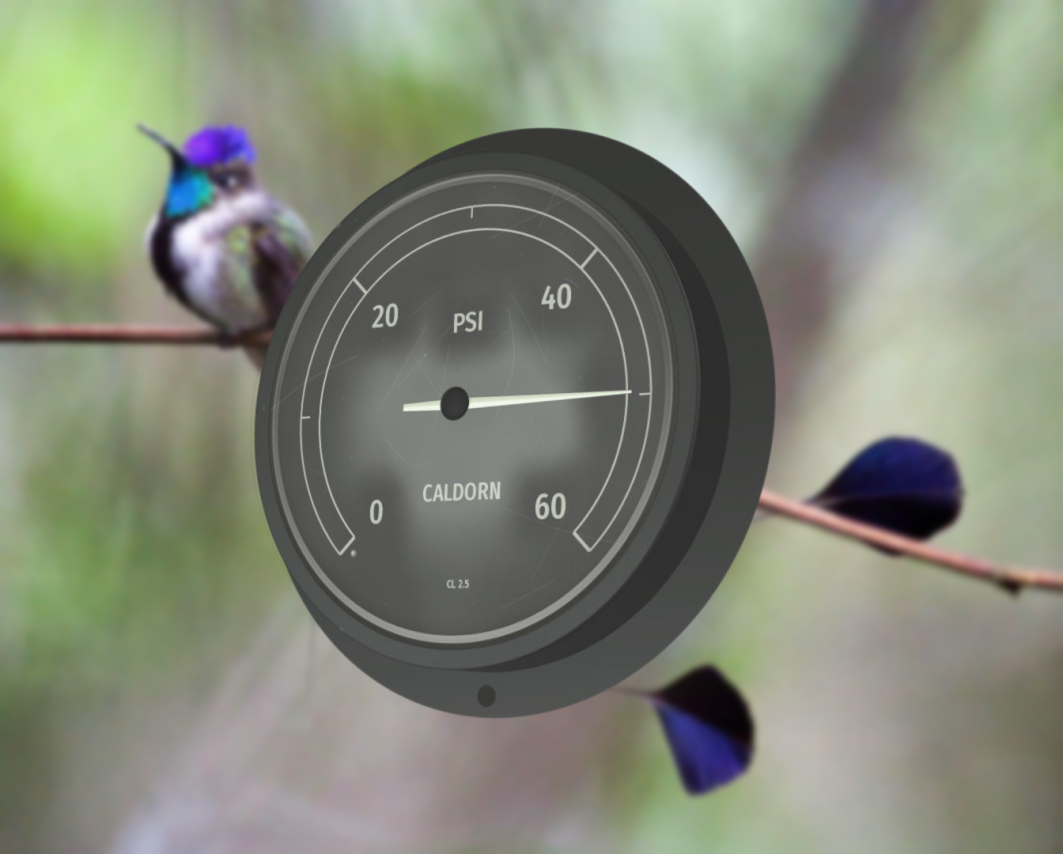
50 psi
